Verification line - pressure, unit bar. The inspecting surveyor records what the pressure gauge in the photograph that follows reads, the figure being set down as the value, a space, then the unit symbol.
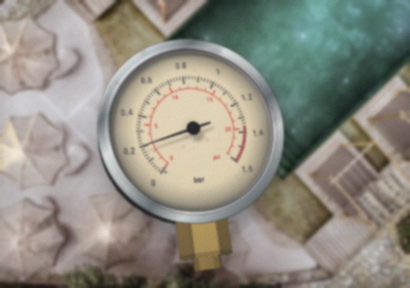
0.2 bar
